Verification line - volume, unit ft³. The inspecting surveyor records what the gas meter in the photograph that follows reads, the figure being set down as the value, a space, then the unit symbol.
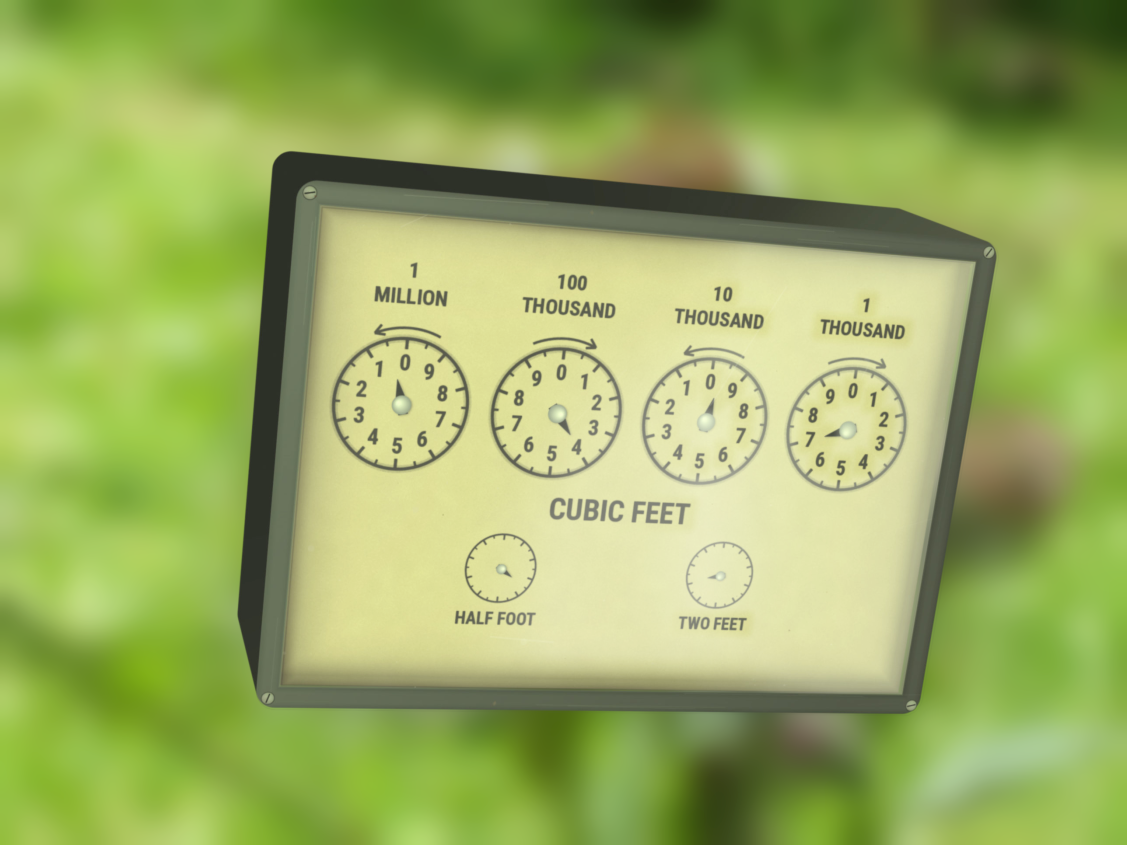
39700 ft³
